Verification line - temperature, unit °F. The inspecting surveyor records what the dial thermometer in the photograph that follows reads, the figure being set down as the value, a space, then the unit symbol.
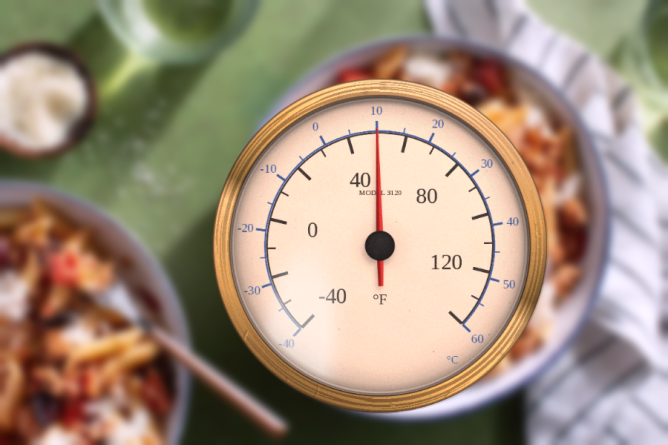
50 °F
